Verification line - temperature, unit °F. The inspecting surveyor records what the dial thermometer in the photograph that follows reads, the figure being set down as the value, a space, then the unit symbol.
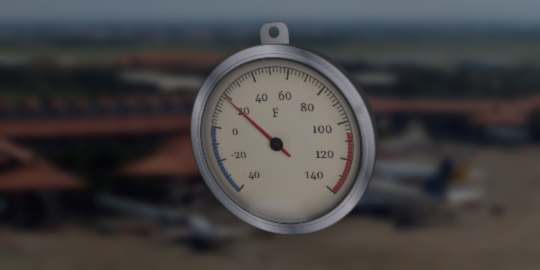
20 °F
